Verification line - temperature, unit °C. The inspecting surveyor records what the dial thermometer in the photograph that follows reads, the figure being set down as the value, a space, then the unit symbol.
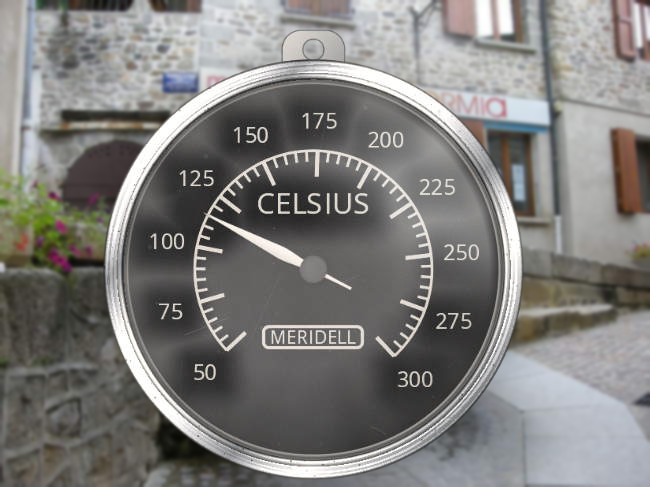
115 °C
